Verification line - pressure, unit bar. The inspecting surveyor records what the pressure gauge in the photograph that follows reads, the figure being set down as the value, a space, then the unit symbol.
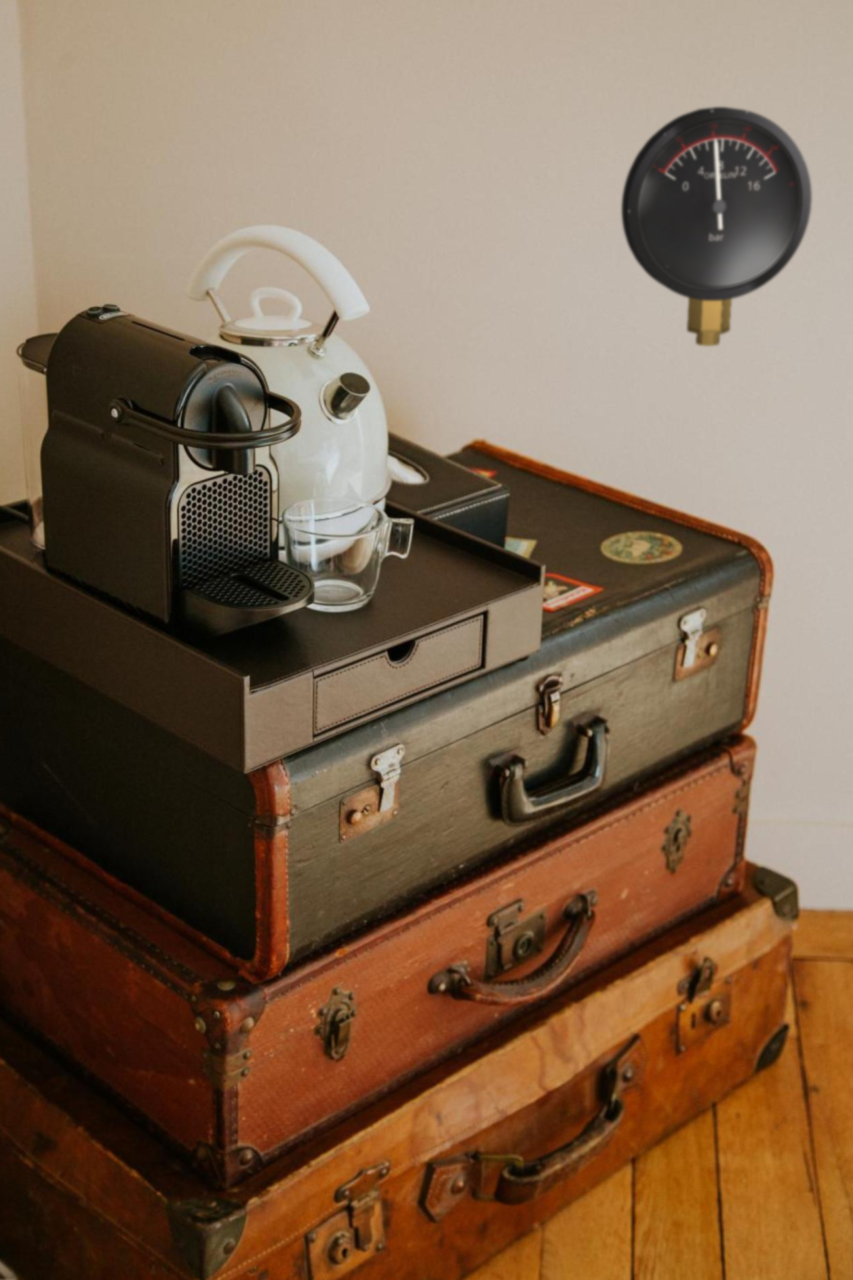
7 bar
